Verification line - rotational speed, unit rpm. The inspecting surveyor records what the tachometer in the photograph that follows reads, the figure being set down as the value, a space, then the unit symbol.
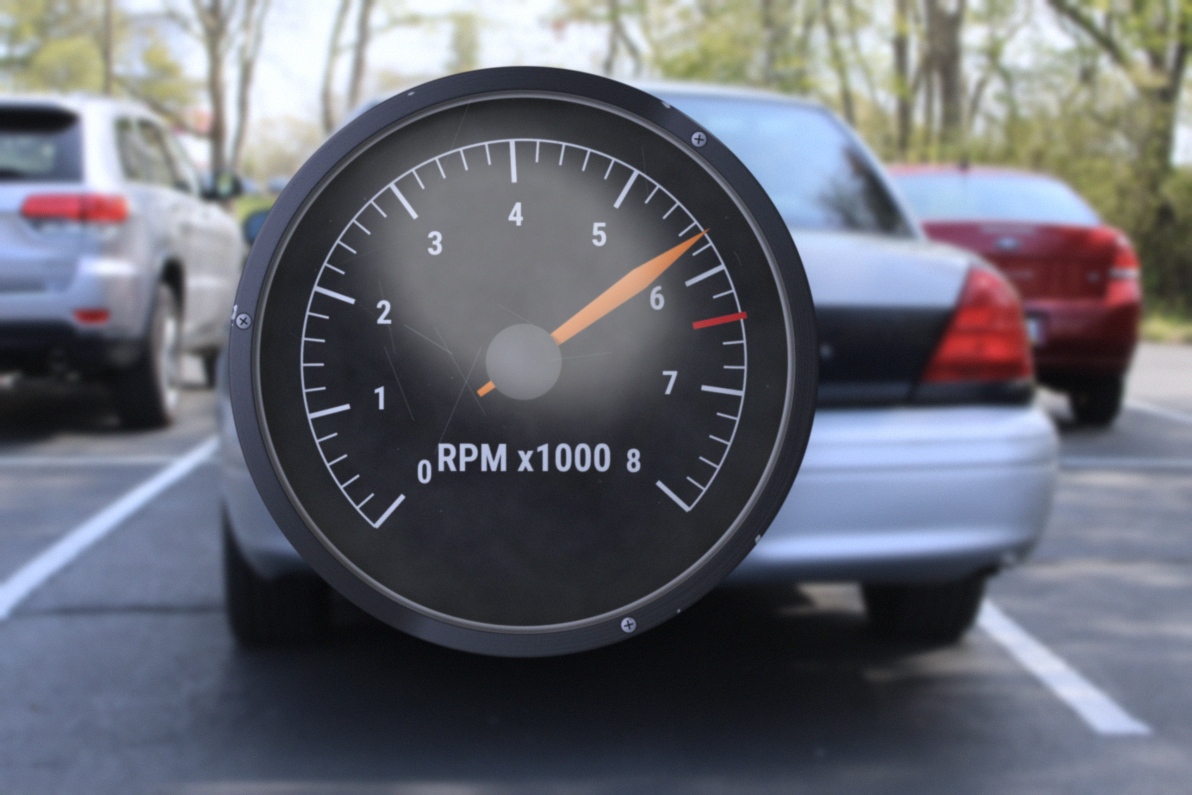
5700 rpm
